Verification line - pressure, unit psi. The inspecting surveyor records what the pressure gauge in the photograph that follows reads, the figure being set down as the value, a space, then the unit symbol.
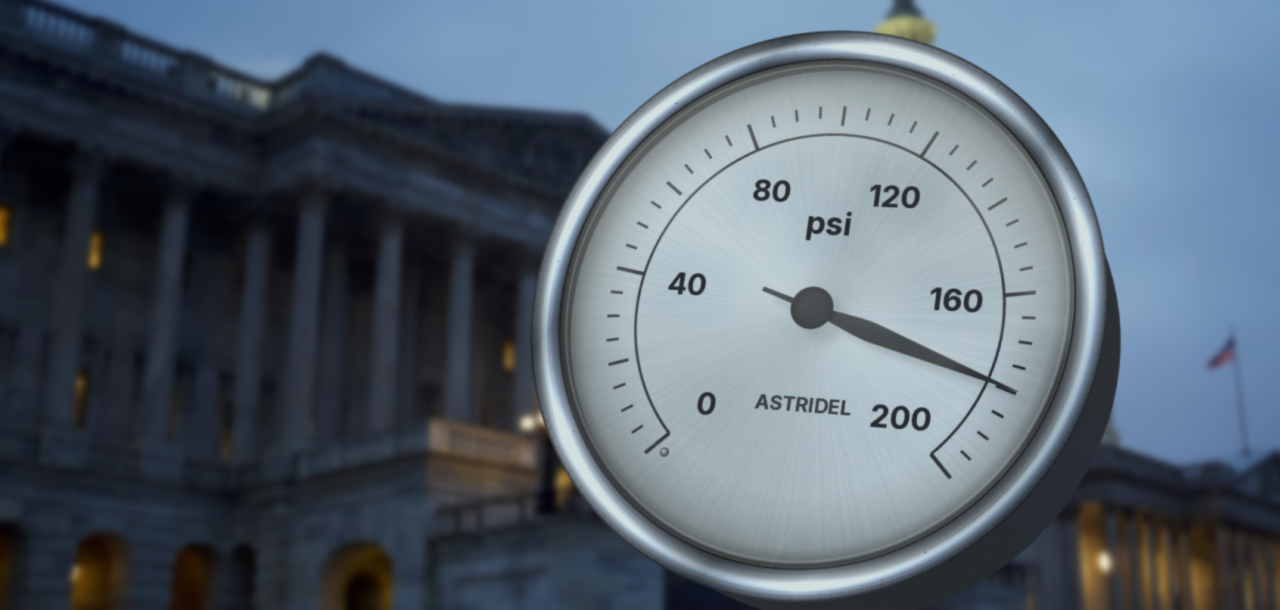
180 psi
